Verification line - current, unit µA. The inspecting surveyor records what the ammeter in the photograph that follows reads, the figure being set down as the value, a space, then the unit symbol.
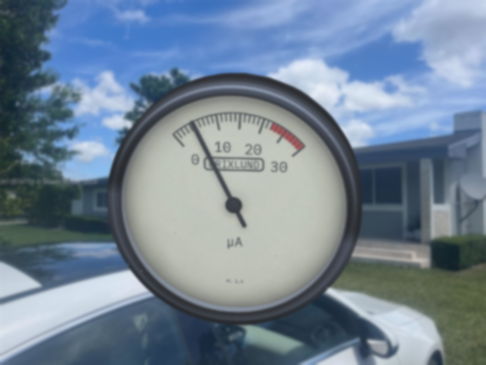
5 µA
